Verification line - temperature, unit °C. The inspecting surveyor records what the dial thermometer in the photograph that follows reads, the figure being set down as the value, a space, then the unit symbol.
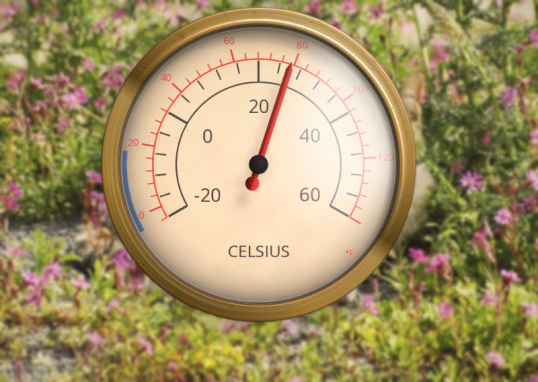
26 °C
